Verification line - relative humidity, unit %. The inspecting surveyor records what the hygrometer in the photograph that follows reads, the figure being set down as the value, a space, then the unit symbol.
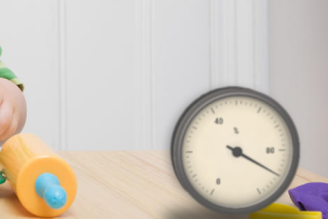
90 %
